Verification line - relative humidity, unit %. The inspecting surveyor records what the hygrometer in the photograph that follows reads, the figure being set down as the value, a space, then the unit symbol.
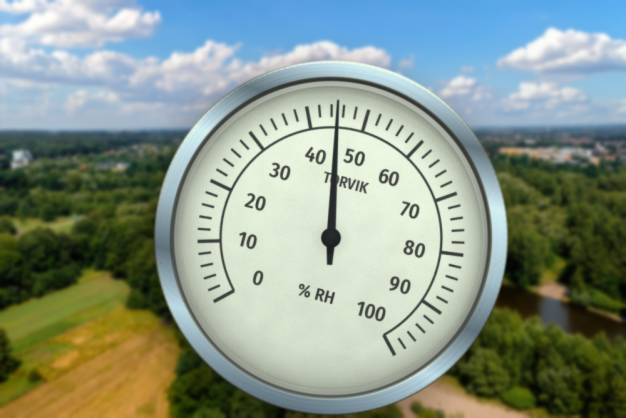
45 %
